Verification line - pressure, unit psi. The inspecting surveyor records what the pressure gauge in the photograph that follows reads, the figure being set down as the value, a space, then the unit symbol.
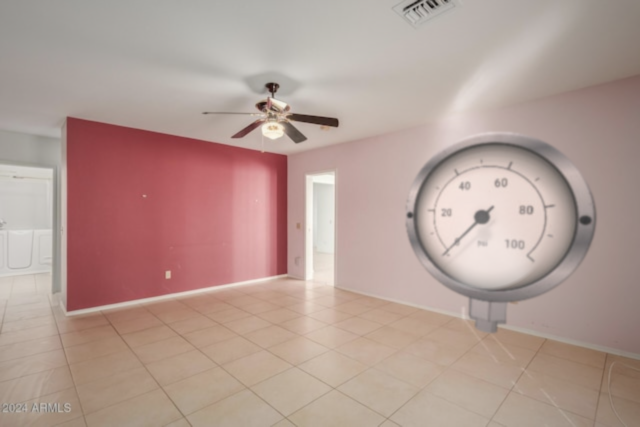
0 psi
